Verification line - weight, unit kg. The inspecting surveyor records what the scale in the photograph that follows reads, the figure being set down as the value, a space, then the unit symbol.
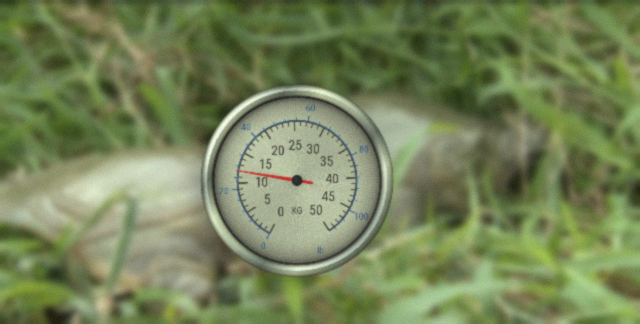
12 kg
